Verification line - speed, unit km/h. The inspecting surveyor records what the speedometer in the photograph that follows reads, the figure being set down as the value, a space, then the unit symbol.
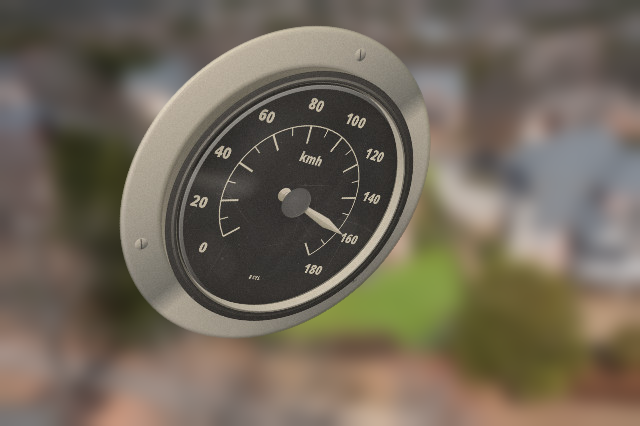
160 km/h
